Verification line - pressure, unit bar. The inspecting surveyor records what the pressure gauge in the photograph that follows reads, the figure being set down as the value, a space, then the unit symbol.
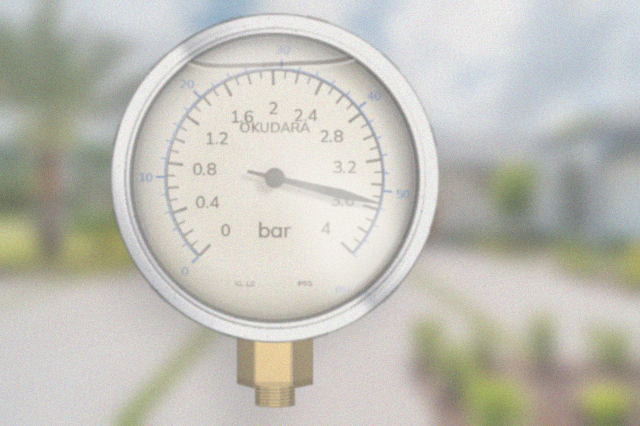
3.55 bar
